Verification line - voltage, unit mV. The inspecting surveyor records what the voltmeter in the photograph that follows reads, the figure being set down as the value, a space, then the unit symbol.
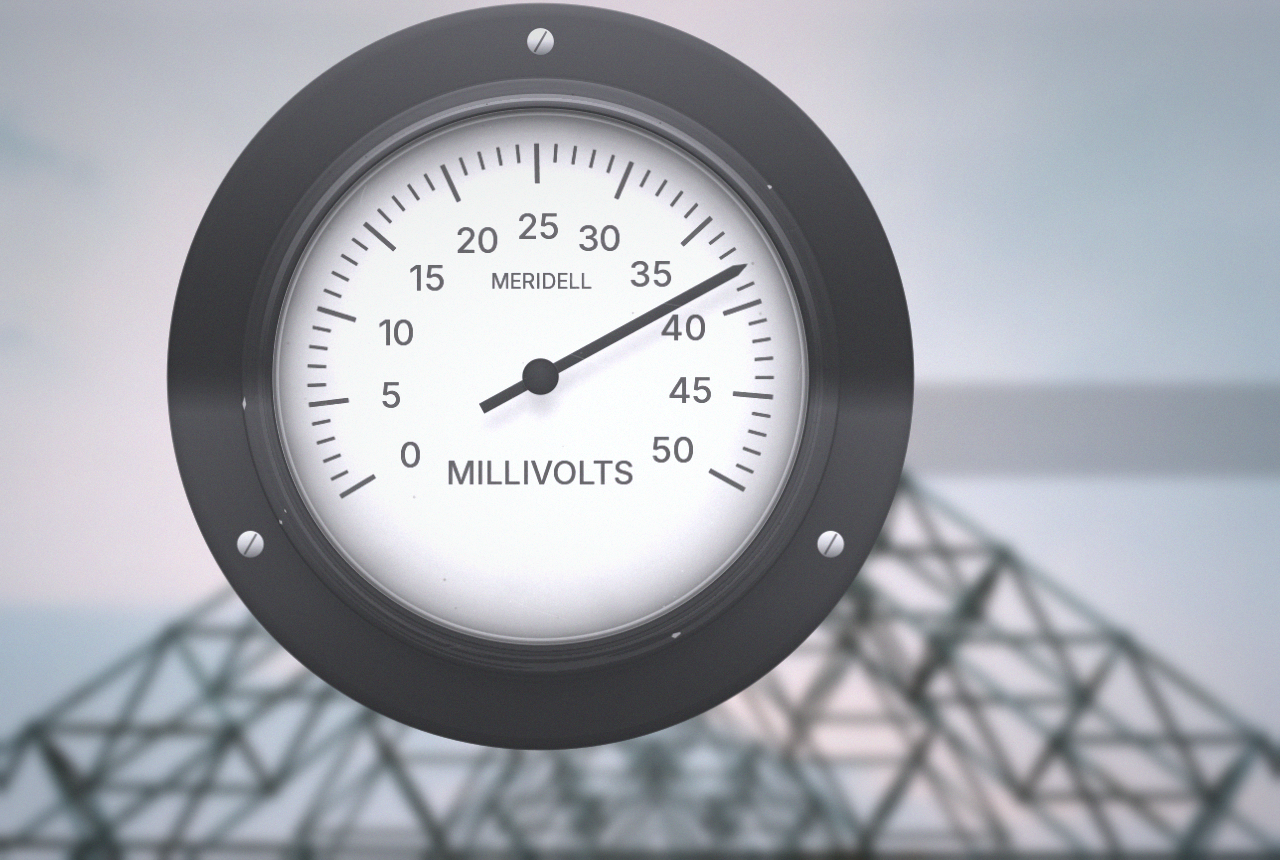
38 mV
